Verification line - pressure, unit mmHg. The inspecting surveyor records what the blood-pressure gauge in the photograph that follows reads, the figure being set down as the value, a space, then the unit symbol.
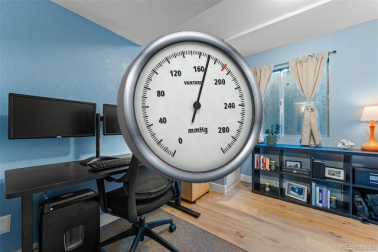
170 mmHg
